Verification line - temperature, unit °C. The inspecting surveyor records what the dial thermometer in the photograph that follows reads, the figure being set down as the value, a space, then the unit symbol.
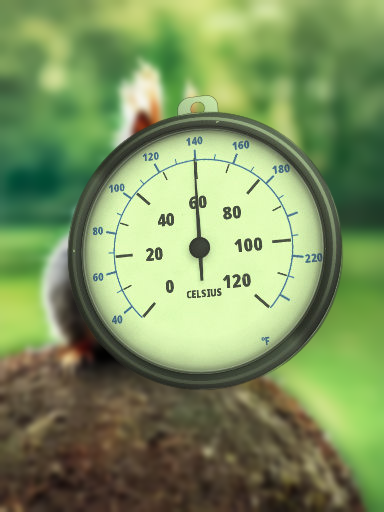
60 °C
